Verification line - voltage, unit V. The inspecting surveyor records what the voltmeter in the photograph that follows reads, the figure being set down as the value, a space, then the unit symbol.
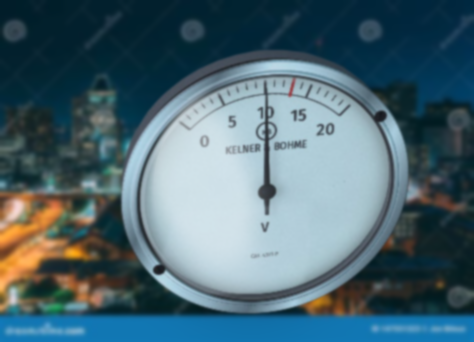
10 V
